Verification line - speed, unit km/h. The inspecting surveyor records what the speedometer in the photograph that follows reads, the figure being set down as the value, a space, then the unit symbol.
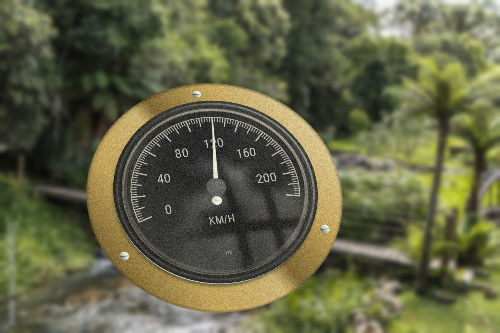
120 km/h
